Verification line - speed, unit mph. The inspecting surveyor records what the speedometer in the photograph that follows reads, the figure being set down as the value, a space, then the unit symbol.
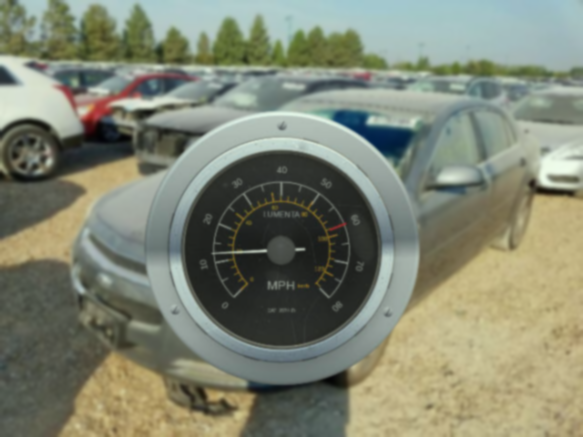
12.5 mph
